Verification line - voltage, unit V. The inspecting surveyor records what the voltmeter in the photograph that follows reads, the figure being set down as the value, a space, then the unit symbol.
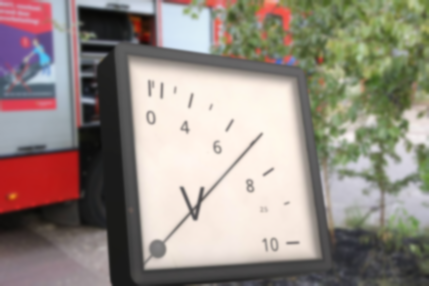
7 V
